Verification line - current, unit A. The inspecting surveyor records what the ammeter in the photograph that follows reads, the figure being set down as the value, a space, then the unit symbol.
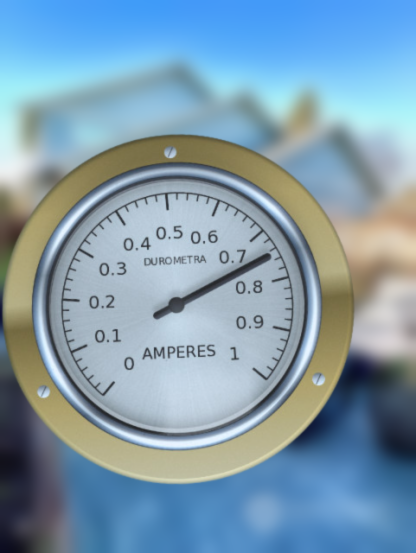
0.75 A
